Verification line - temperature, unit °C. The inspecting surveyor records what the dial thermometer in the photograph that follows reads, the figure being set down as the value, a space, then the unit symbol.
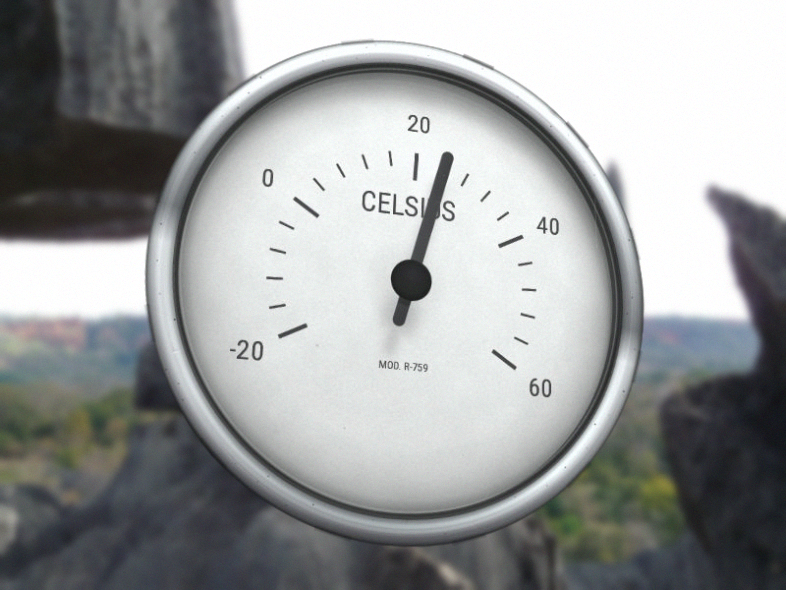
24 °C
